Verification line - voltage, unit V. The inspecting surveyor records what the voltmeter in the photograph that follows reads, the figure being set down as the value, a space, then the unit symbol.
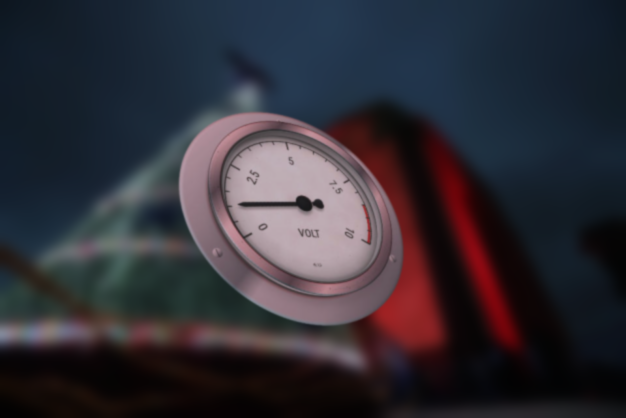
1 V
